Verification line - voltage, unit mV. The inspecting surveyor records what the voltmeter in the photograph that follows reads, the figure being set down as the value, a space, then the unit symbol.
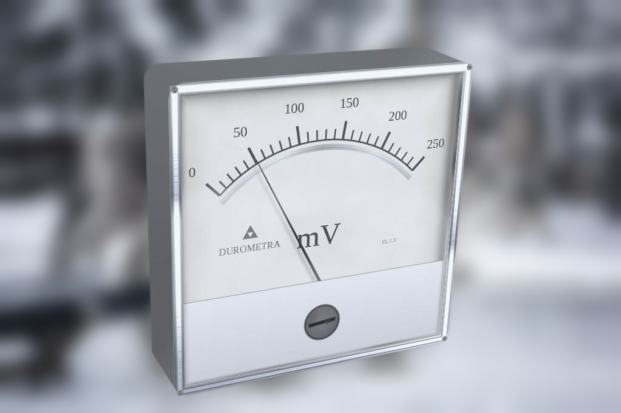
50 mV
